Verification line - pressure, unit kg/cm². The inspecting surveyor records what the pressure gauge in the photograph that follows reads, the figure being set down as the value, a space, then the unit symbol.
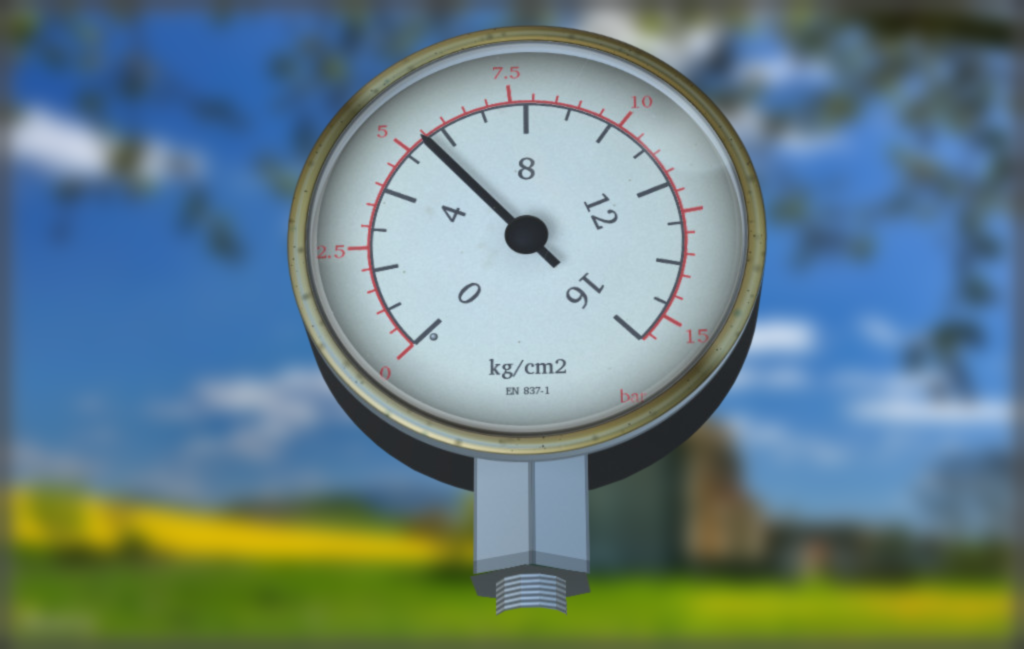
5.5 kg/cm²
